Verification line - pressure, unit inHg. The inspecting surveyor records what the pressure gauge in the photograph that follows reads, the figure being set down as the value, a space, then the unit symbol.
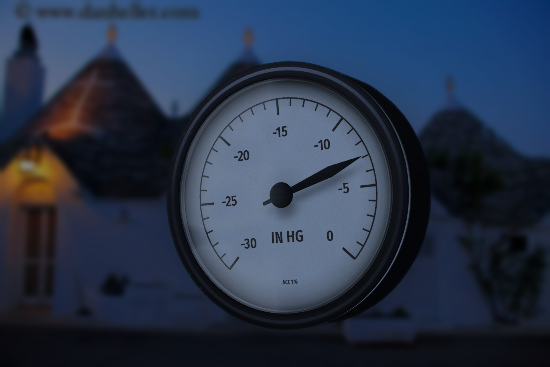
-7 inHg
